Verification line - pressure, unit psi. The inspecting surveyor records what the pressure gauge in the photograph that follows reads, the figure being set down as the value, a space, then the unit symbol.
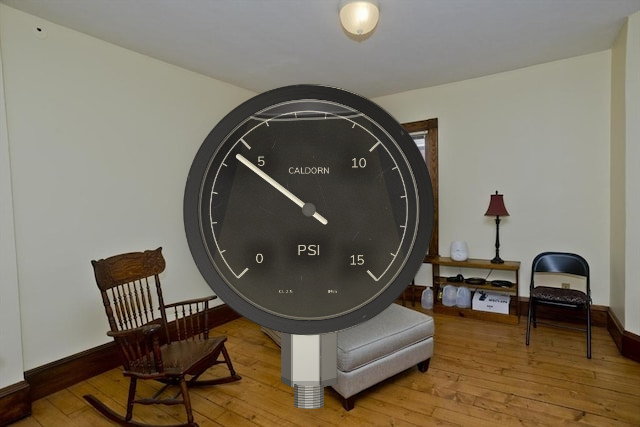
4.5 psi
